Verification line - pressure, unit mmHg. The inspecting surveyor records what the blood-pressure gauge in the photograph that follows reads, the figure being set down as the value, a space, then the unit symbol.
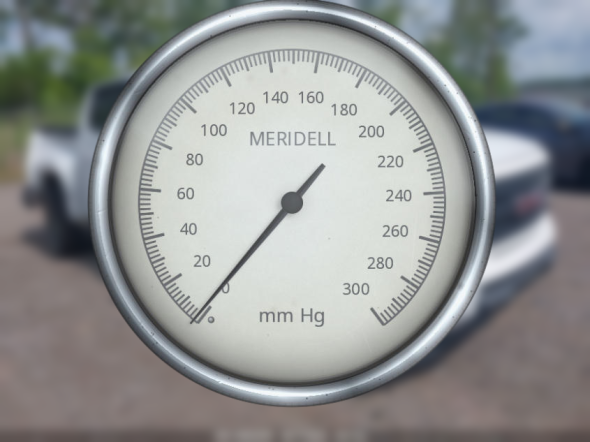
2 mmHg
